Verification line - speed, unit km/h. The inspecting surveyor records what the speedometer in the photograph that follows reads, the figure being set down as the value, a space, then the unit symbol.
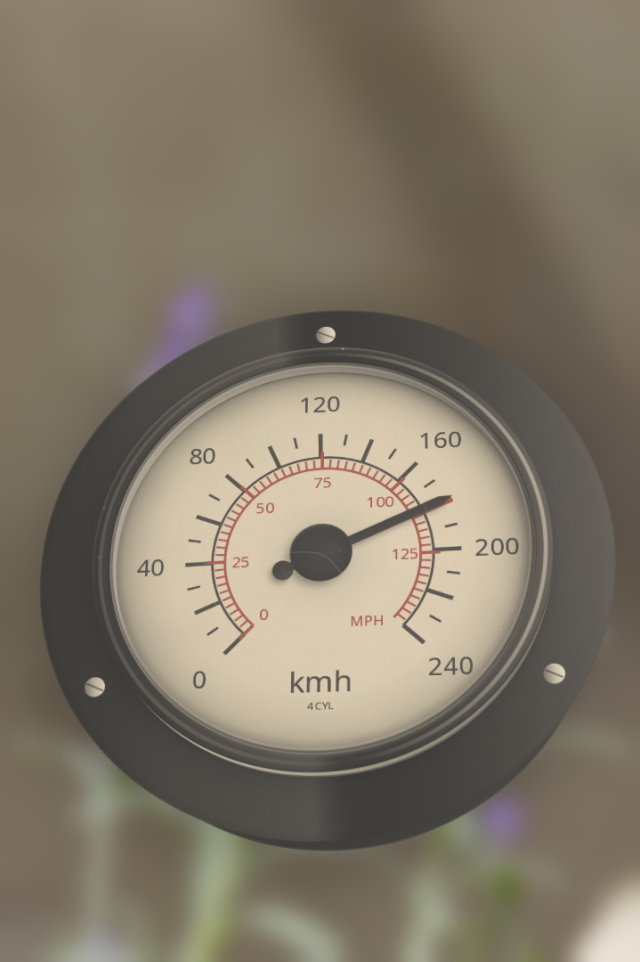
180 km/h
